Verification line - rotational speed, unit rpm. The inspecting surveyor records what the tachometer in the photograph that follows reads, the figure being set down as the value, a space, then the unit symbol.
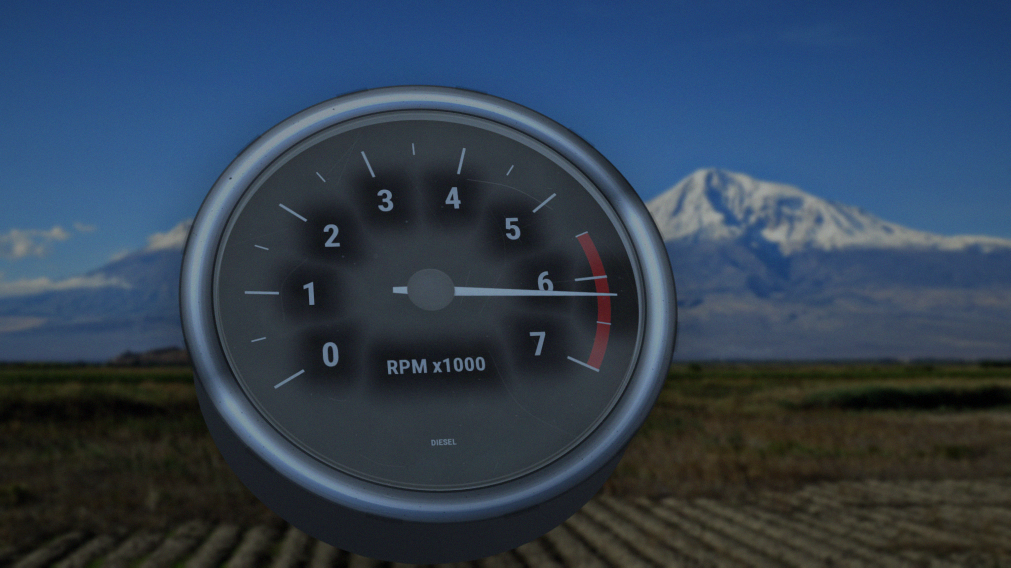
6250 rpm
